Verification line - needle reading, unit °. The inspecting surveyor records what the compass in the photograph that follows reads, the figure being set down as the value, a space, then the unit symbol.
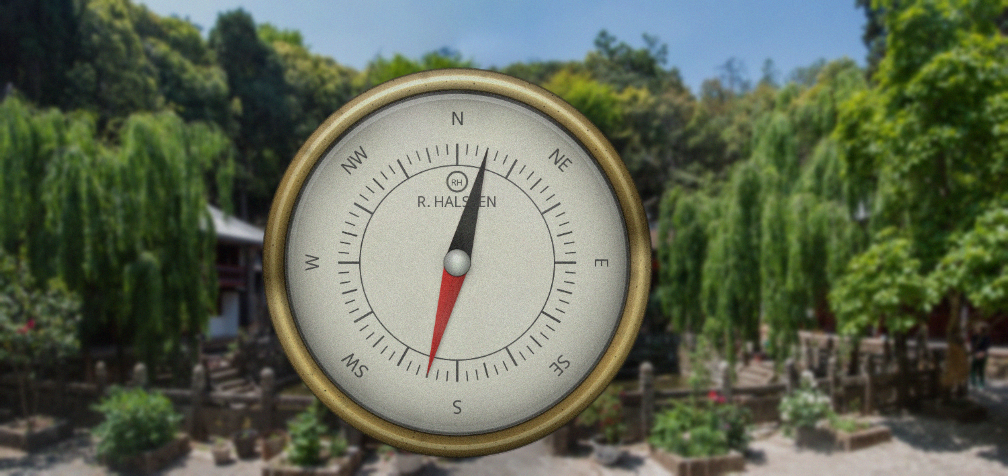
195 °
